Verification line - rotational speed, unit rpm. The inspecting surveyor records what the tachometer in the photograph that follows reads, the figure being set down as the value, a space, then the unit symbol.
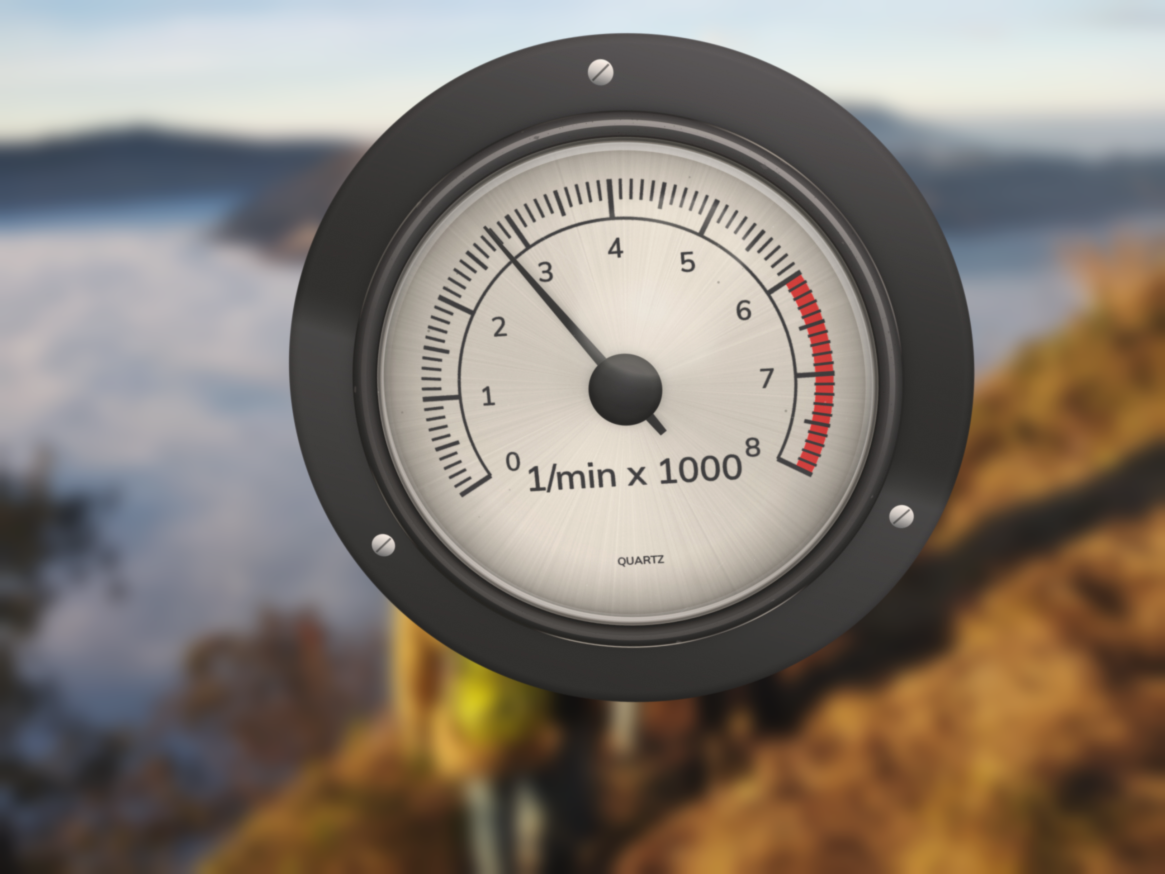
2800 rpm
